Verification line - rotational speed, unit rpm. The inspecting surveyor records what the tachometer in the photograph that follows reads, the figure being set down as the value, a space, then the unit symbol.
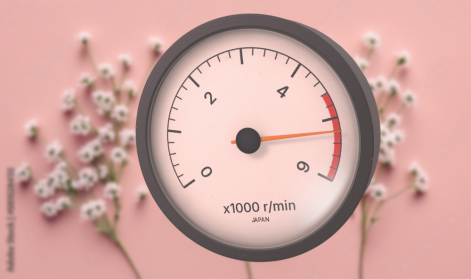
5200 rpm
